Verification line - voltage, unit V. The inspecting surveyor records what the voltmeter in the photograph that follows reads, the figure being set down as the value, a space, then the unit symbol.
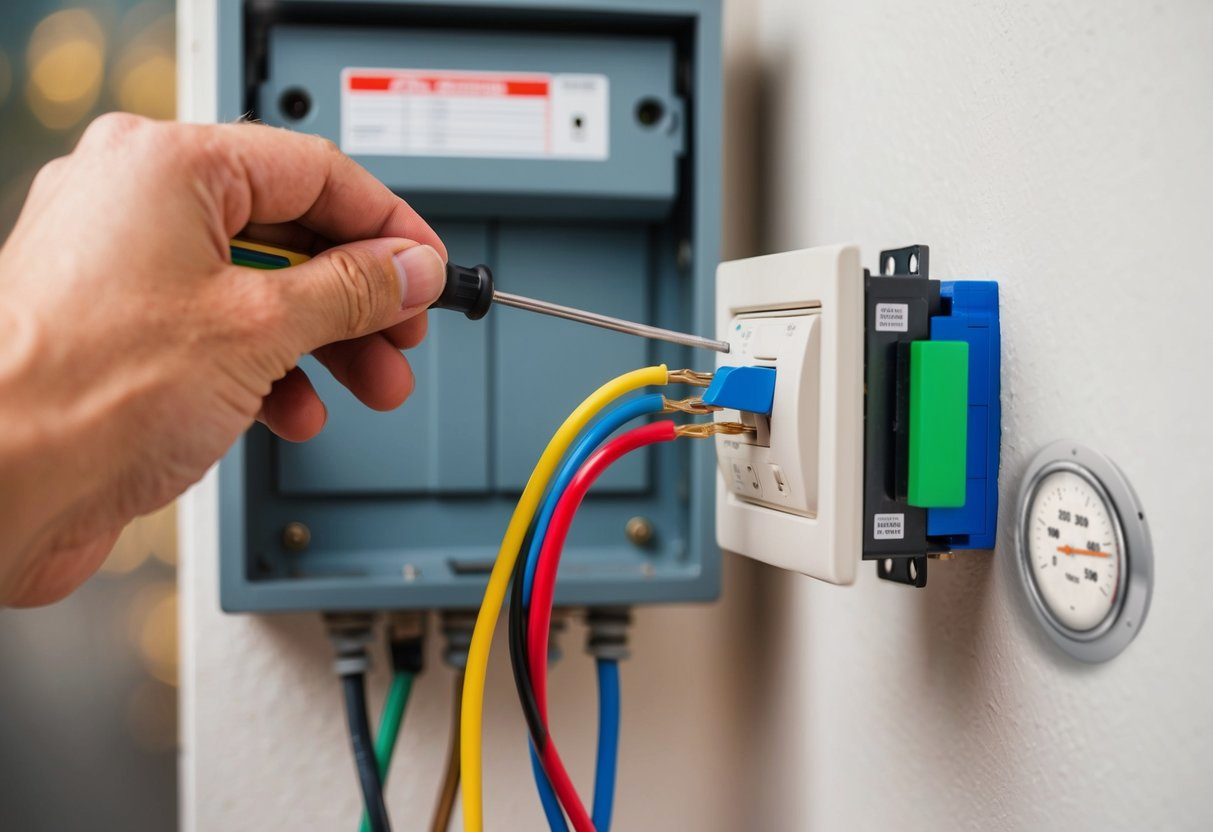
420 V
